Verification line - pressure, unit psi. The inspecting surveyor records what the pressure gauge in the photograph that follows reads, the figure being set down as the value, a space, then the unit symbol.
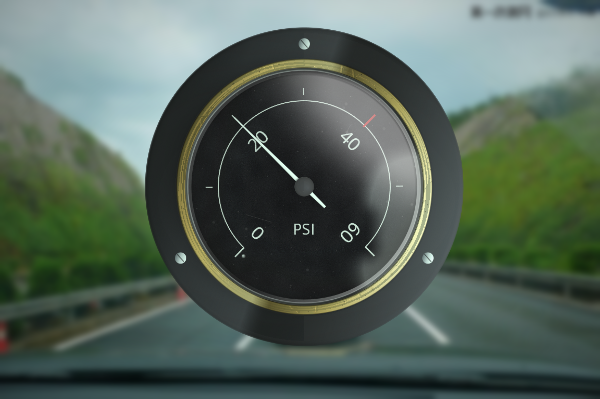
20 psi
